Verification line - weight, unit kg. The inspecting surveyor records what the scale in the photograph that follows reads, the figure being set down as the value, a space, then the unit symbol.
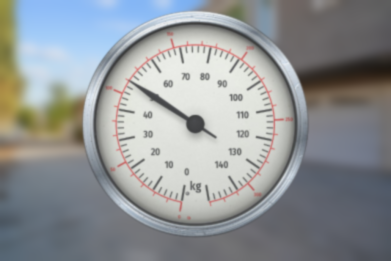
50 kg
